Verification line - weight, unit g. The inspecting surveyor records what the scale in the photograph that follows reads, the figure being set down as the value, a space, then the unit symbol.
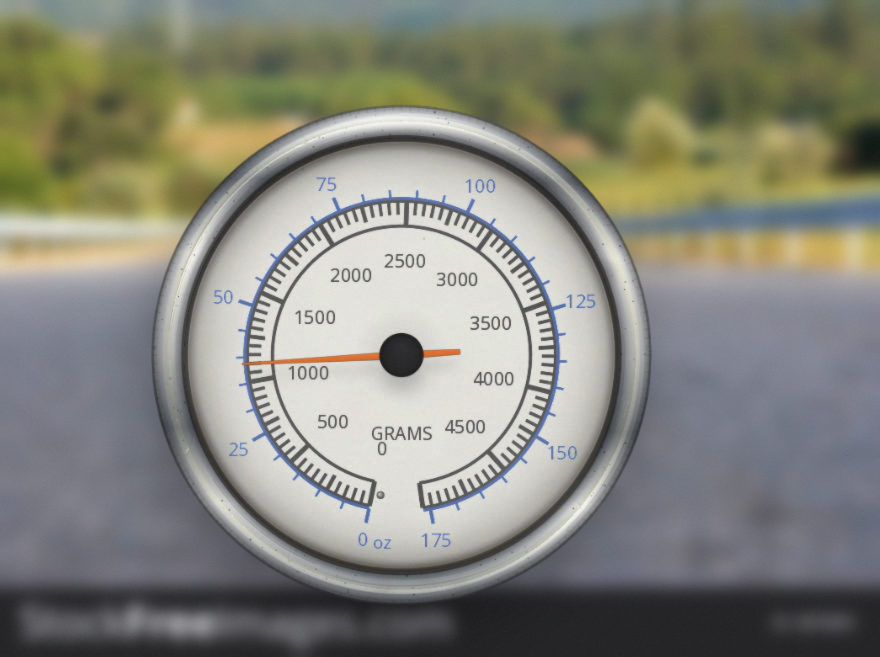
1100 g
